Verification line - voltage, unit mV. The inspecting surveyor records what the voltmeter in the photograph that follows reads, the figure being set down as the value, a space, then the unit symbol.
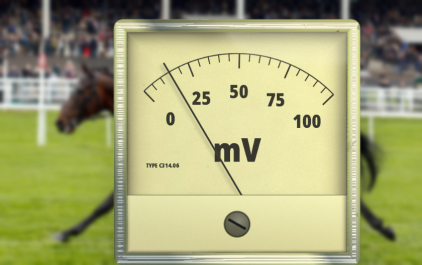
15 mV
